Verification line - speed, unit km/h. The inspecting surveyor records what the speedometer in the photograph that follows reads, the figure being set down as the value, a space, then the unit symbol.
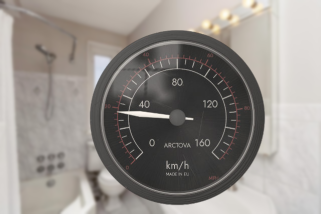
30 km/h
